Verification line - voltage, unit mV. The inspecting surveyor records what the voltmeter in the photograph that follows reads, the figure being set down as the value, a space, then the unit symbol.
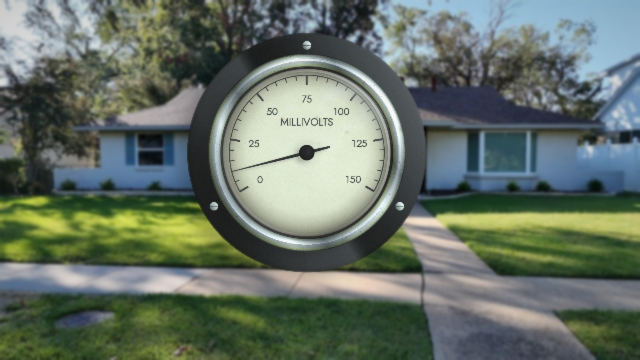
10 mV
